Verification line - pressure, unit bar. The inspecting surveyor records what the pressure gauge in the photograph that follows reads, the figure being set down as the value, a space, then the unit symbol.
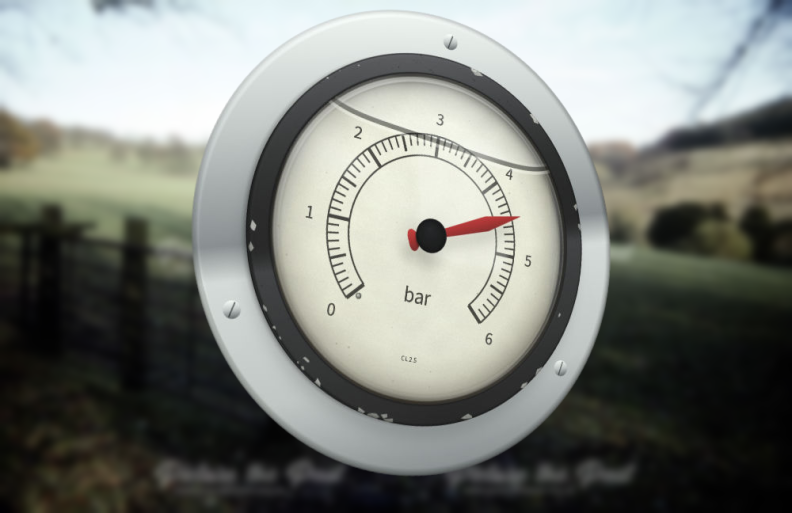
4.5 bar
